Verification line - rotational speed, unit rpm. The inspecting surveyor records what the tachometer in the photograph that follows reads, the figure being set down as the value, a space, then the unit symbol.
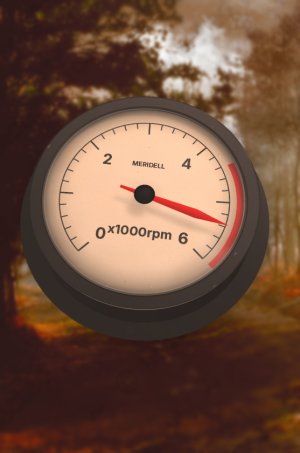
5400 rpm
